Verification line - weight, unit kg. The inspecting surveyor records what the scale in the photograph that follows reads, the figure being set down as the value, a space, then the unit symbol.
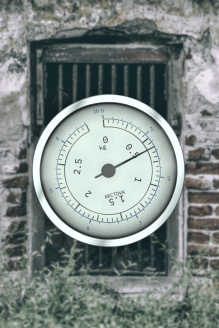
0.6 kg
